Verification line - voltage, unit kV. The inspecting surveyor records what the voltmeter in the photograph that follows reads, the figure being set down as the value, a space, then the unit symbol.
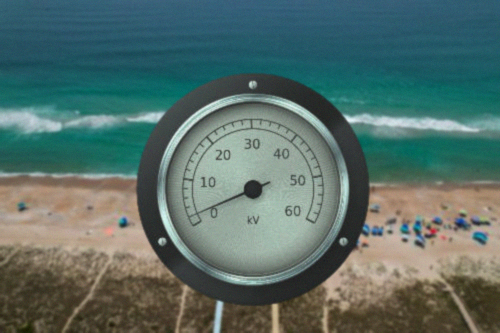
2 kV
